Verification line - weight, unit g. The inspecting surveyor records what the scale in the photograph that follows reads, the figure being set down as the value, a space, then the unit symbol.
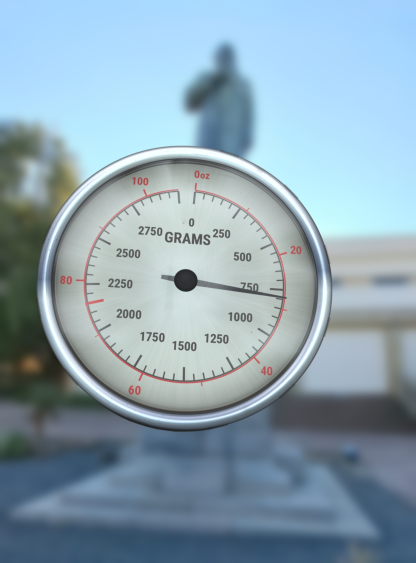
800 g
